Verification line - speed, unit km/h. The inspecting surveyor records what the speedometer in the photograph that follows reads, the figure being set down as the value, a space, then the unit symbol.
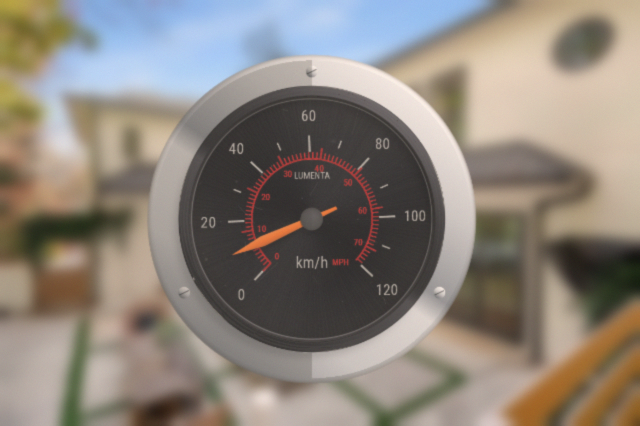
10 km/h
